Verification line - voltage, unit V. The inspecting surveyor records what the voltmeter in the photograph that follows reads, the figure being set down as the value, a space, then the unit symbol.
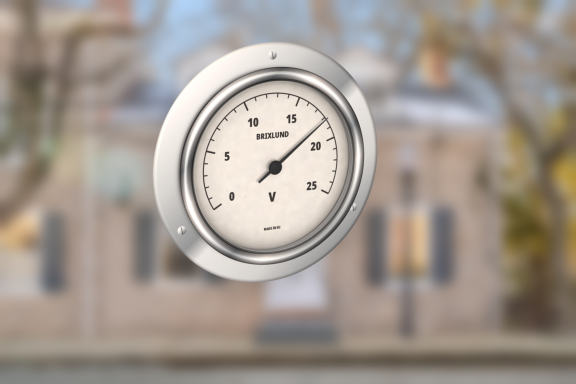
18 V
